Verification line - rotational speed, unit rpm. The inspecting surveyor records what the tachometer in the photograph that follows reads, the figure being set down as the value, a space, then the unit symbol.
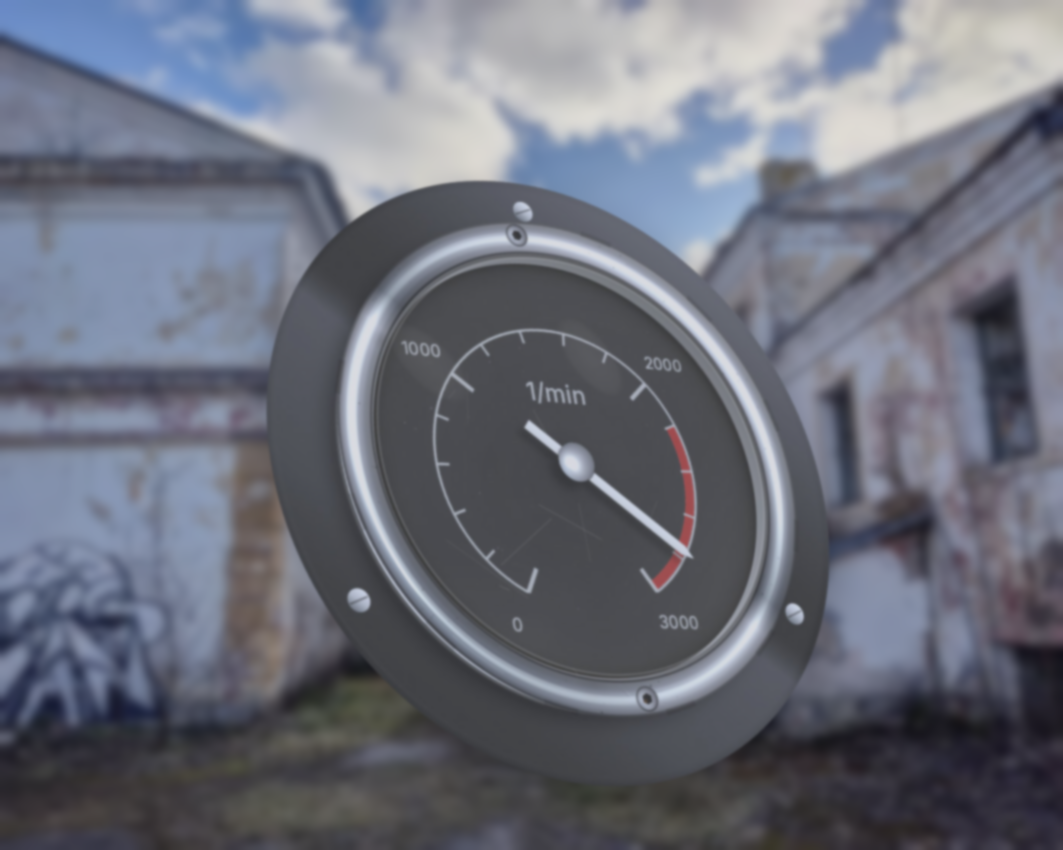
2800 rpm
